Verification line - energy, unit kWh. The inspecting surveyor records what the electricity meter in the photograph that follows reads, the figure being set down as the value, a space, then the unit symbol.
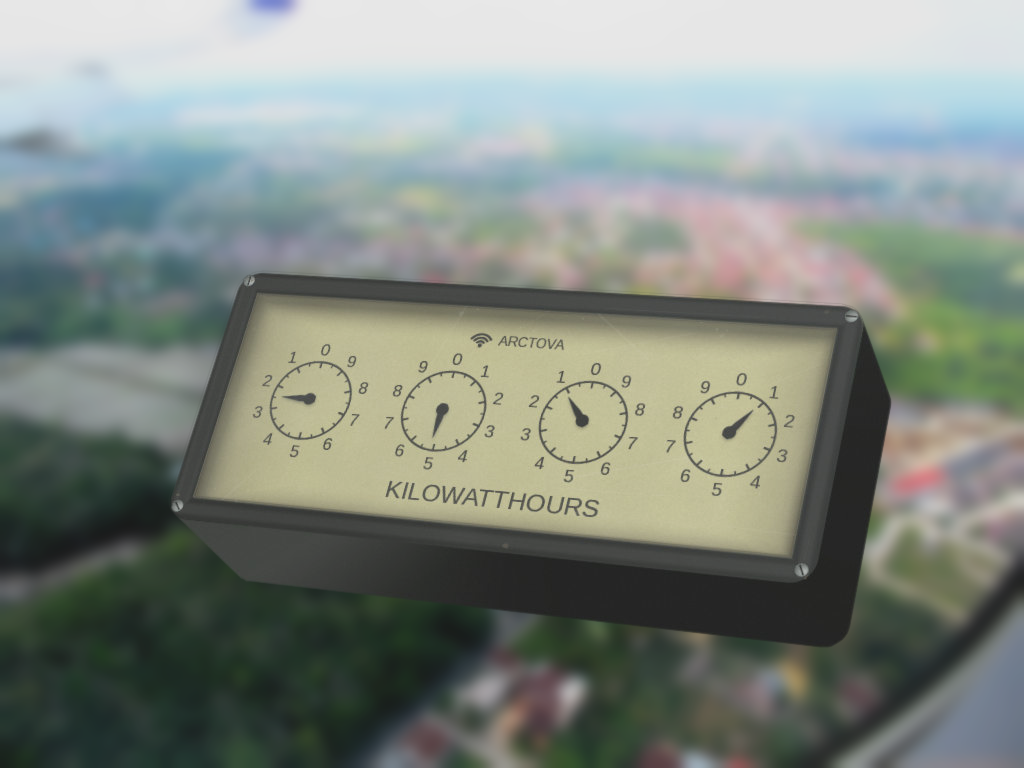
2511 kWh
